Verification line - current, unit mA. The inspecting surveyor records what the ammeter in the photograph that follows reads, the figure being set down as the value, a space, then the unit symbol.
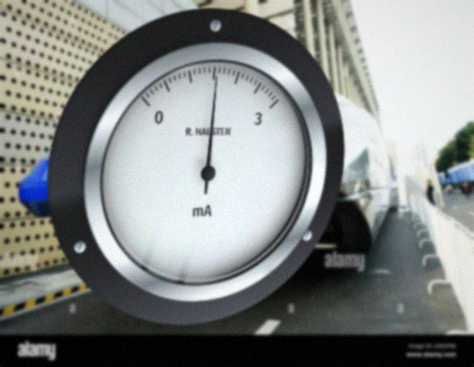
1.5 mA
